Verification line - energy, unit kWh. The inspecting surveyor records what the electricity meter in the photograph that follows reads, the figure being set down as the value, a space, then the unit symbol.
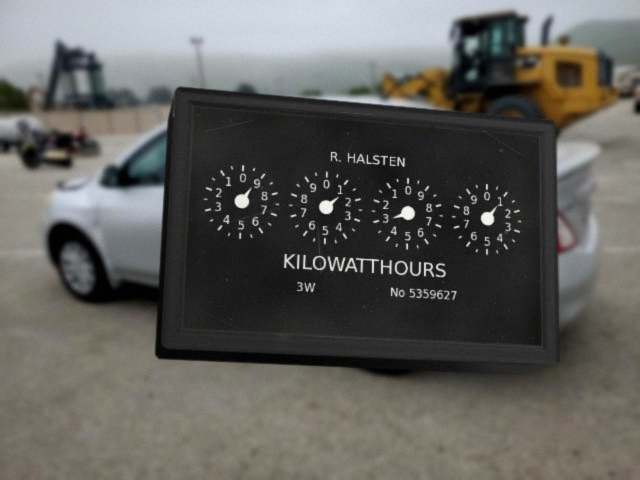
9131 kWh
